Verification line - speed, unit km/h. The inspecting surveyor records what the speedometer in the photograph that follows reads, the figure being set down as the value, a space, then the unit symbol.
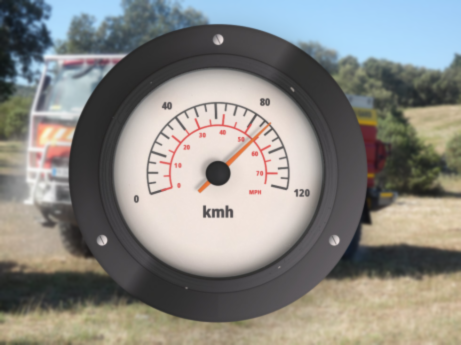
87.5 km/h
